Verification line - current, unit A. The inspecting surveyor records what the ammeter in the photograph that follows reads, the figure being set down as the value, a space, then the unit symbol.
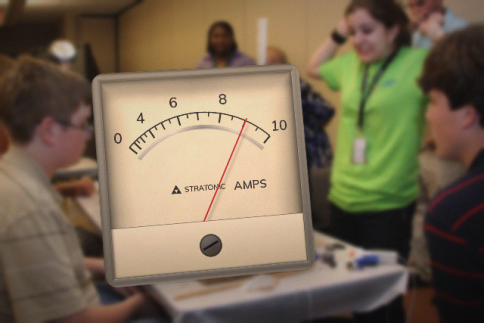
9 A
